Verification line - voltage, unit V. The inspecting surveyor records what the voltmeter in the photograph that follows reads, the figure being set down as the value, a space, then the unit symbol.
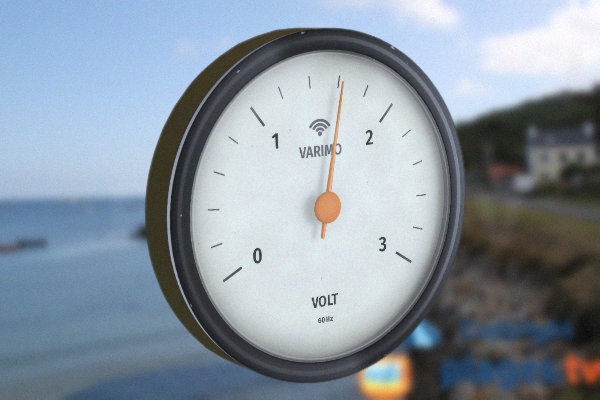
1.6 V
